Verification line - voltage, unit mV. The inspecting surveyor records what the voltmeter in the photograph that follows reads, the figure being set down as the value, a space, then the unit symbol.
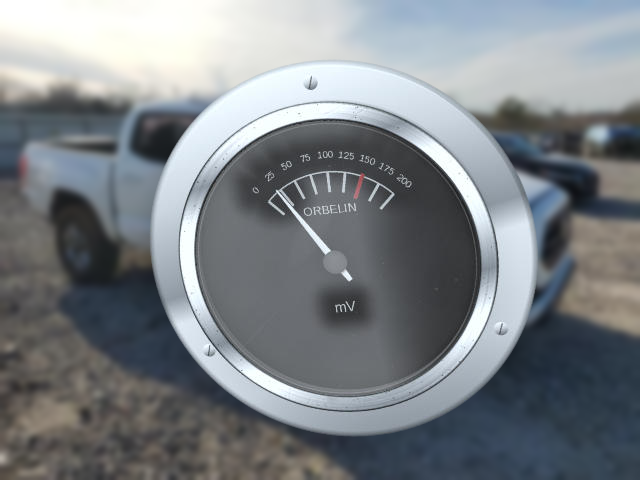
25 mV
